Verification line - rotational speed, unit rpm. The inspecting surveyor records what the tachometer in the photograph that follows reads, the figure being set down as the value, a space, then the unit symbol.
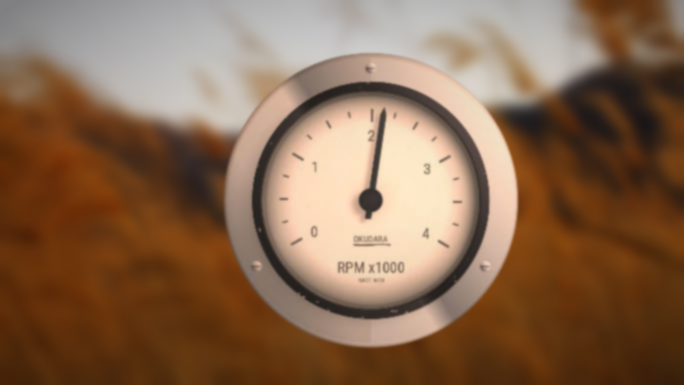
2125 rpm
